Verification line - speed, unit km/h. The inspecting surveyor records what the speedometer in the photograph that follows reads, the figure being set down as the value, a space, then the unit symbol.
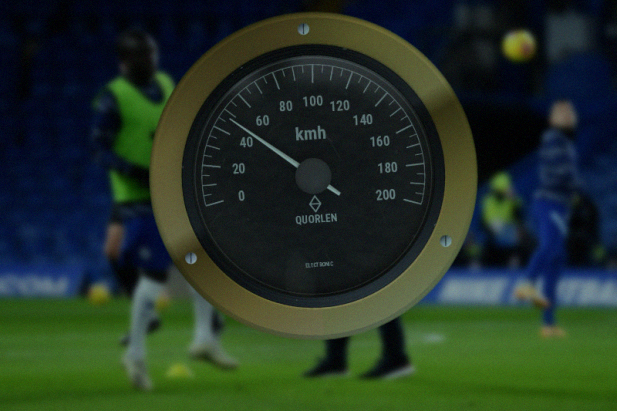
47.5 km/h
